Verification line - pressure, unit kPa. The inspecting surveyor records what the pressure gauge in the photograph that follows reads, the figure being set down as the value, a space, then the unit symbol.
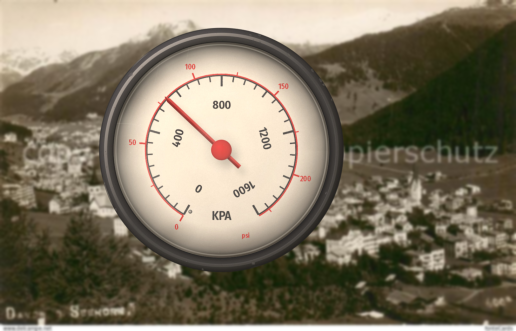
550 kPa
